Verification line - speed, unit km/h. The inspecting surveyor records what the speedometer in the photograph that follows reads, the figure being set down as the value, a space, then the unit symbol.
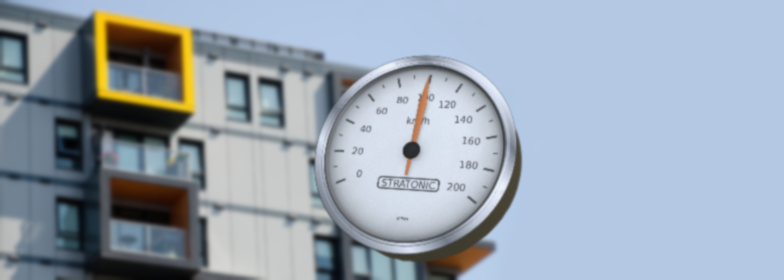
100 km/h
